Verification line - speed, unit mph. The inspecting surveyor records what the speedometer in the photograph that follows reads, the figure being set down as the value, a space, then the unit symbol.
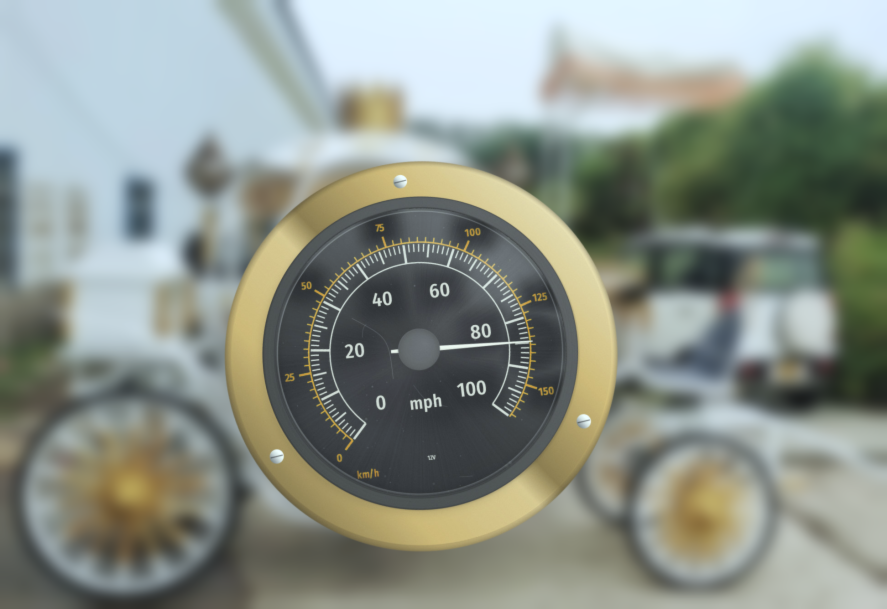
85 mph
